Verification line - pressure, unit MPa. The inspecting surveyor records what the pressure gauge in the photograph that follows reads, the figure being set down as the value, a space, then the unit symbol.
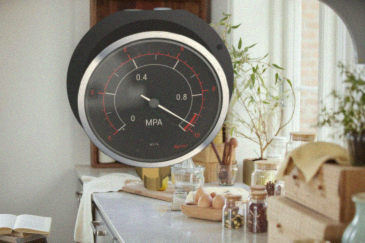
0.95 MPa
